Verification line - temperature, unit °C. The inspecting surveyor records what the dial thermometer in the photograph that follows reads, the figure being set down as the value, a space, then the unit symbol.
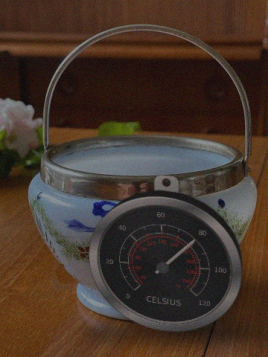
80 °C
